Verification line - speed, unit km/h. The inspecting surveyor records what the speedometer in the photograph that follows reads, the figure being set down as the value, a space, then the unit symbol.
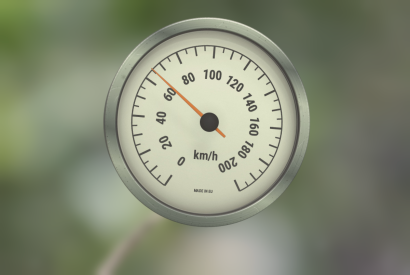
65 km/h
